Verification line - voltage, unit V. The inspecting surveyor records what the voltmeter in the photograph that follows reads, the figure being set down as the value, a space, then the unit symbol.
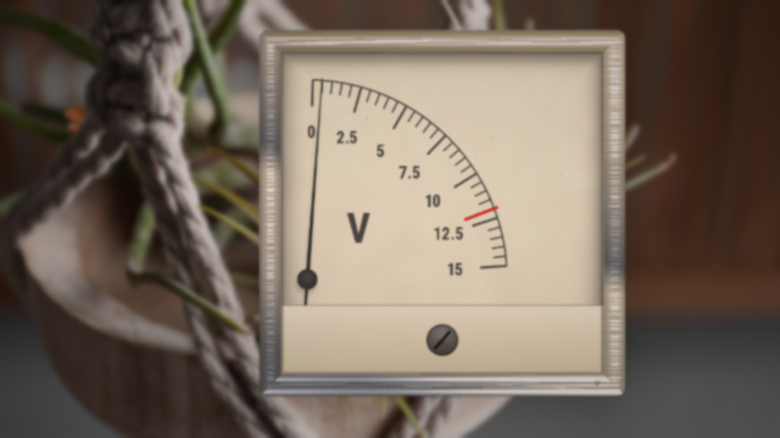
0.5 V
